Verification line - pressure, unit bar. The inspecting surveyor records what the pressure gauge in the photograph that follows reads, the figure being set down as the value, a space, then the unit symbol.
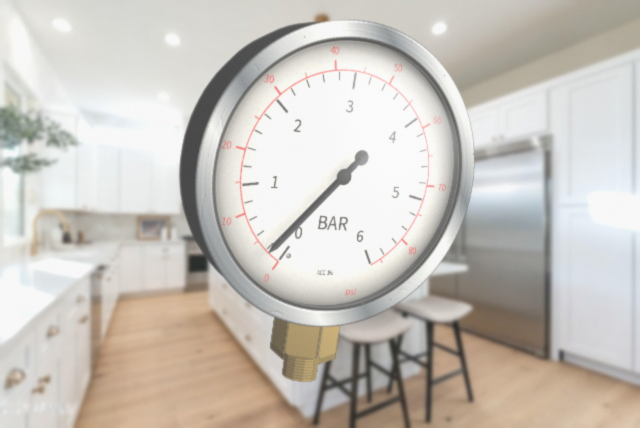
0.2 bar
